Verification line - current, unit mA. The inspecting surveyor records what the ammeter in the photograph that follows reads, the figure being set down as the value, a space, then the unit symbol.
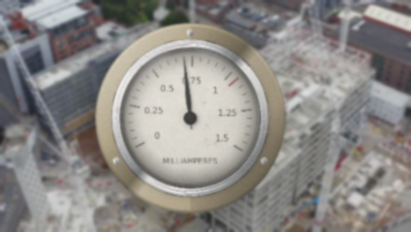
0.7 mA
